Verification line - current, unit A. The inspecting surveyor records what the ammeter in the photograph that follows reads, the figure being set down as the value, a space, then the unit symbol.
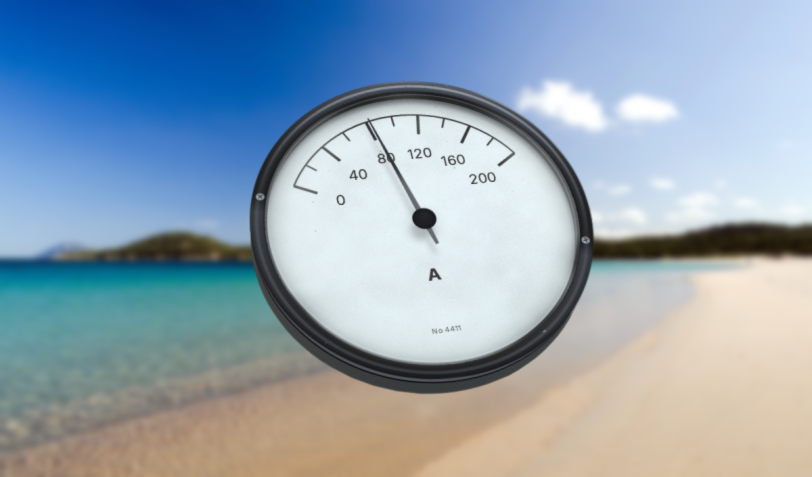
80 A
